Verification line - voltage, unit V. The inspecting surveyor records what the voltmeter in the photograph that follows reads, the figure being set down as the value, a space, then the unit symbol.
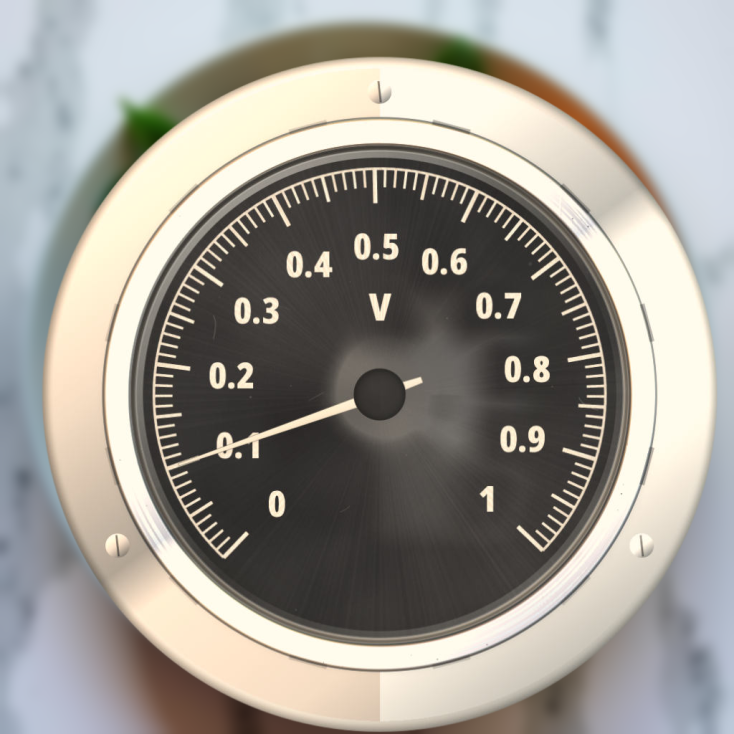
0.1 V
